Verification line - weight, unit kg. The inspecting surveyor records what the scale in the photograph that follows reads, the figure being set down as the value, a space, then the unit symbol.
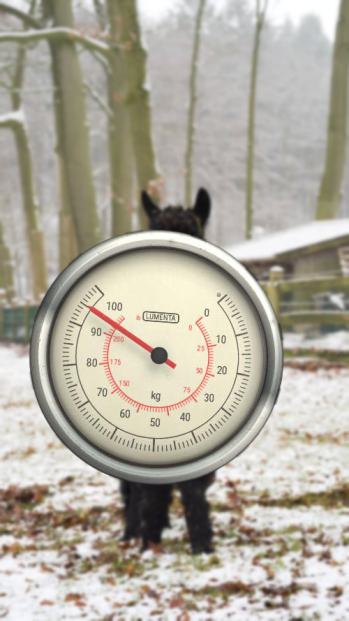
95 kg
